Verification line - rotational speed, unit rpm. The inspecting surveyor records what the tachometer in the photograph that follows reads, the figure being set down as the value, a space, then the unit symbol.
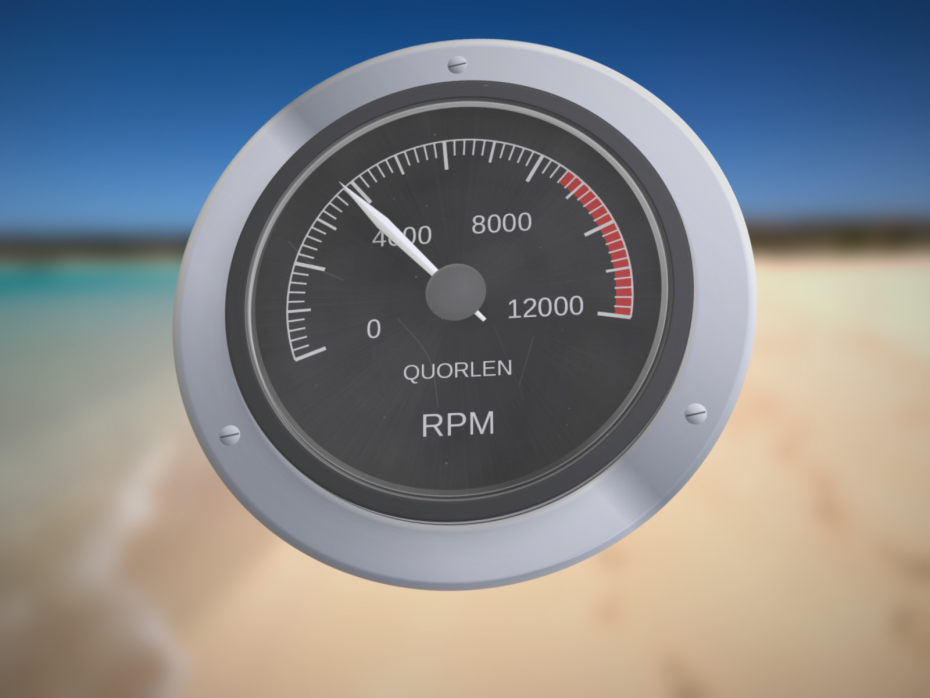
3800 rpm
